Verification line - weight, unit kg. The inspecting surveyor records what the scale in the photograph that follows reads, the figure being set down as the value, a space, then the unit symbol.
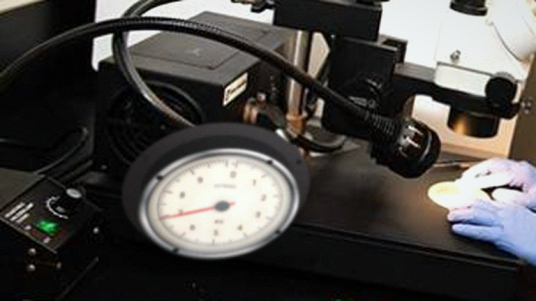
7 kg
